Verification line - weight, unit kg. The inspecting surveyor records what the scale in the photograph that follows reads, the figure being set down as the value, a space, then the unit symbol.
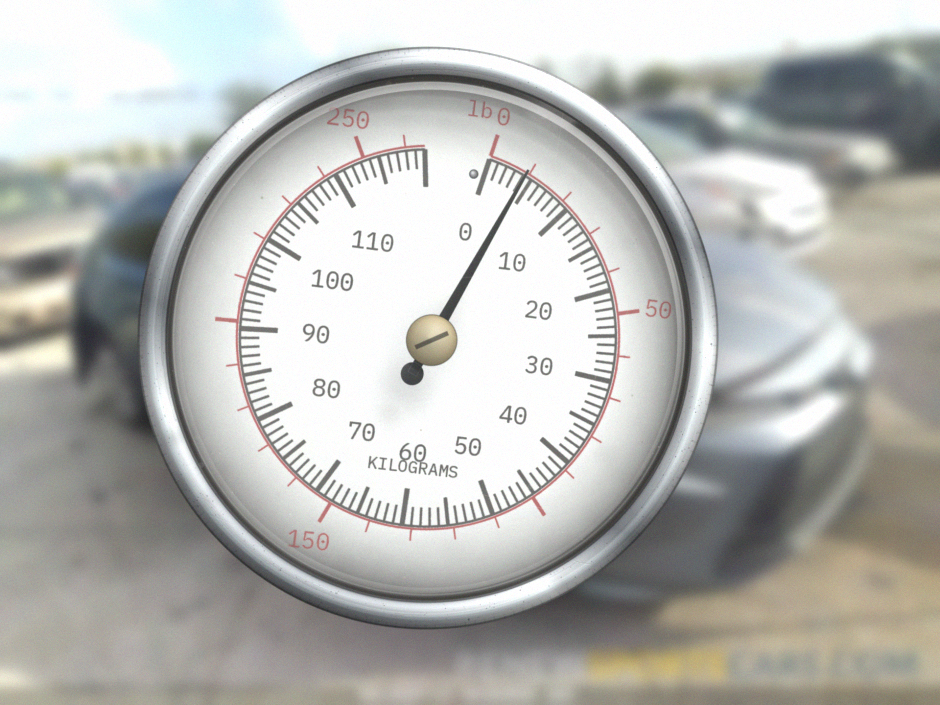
4 kg
